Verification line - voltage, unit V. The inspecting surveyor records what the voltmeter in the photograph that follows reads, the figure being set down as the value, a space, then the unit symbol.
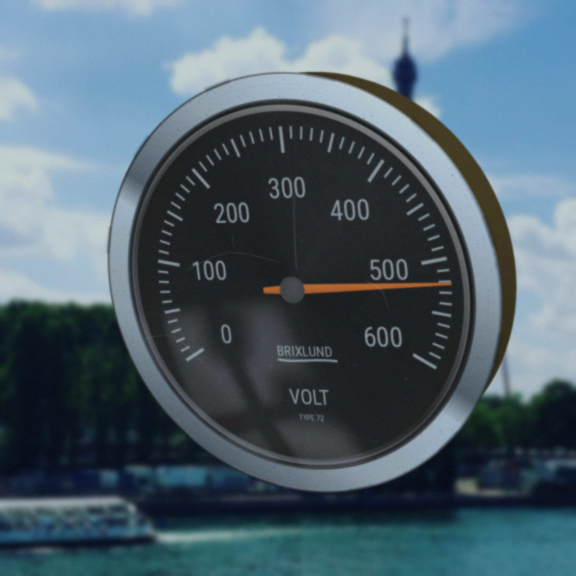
520 V
